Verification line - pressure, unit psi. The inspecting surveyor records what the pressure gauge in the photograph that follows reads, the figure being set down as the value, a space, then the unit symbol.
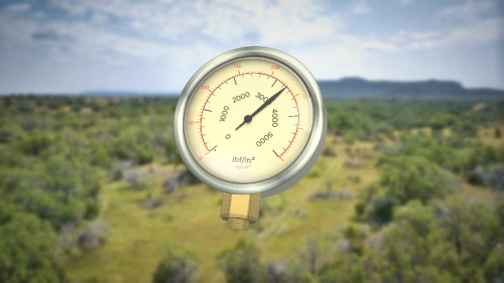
3300 psi
